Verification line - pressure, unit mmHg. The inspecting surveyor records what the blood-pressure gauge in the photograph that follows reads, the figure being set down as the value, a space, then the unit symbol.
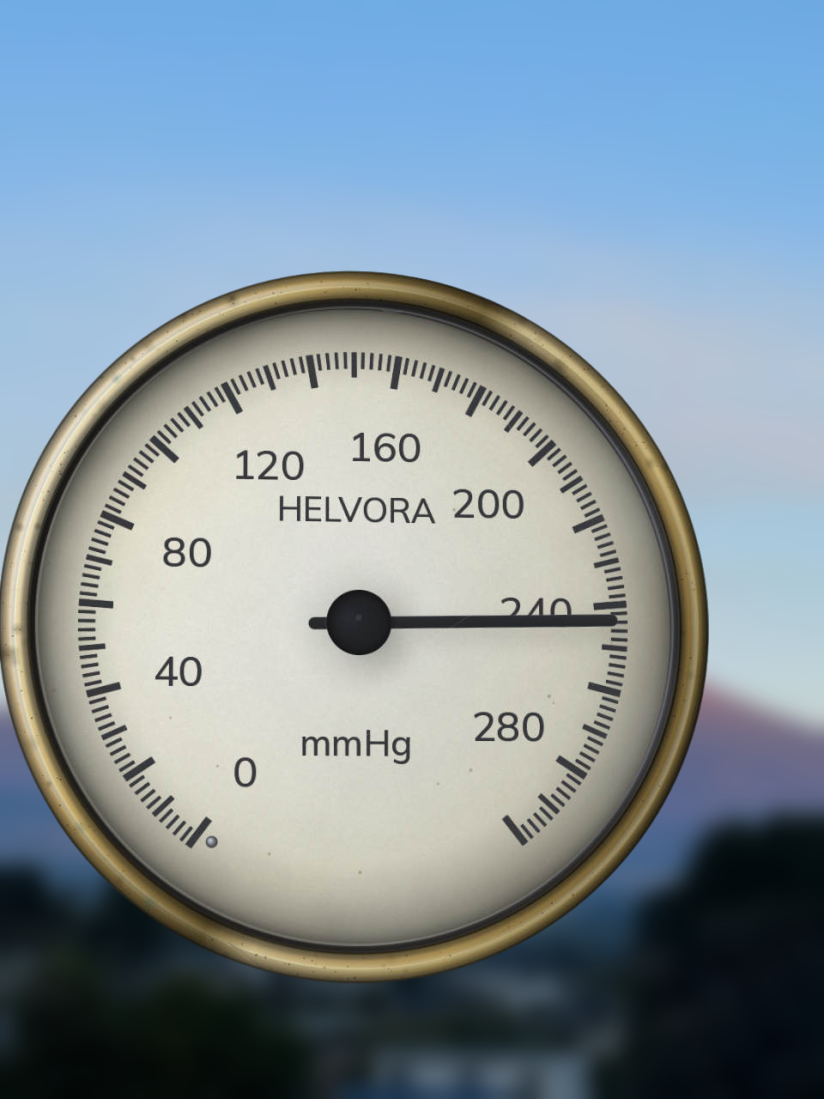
244 mmHg
